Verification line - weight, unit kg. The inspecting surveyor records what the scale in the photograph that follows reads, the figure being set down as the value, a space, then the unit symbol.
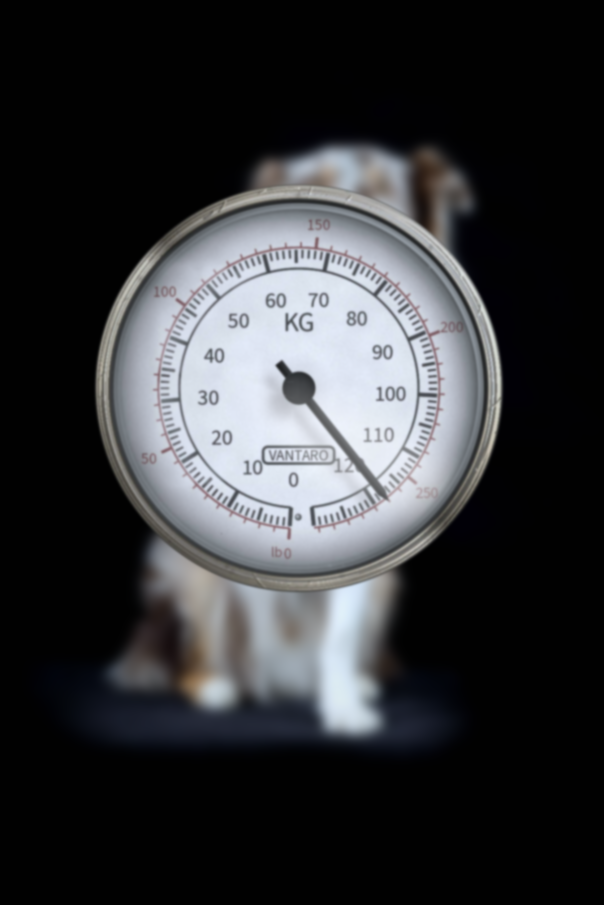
118 kg
